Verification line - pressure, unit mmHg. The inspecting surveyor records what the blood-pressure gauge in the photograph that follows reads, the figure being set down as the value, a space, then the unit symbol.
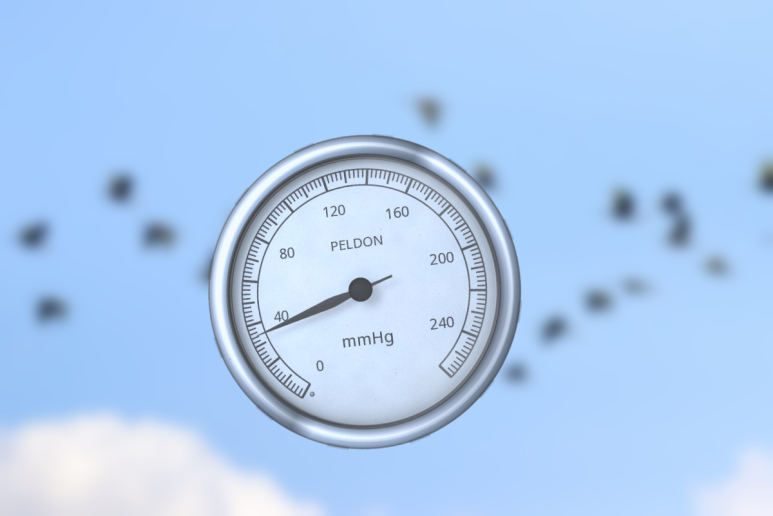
34 mmHg
